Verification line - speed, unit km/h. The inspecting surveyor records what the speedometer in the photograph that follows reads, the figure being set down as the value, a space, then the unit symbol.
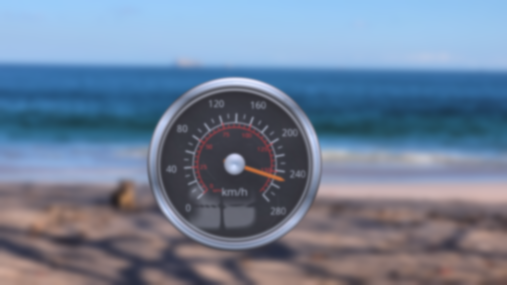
250 km/h
